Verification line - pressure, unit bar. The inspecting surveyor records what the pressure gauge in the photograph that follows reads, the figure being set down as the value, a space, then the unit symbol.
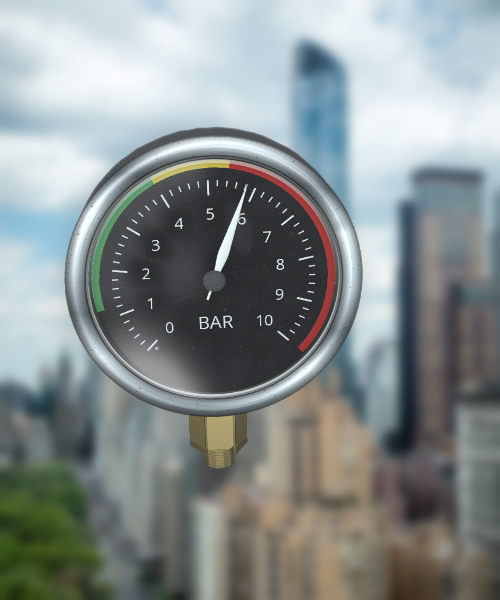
5.8 bar
